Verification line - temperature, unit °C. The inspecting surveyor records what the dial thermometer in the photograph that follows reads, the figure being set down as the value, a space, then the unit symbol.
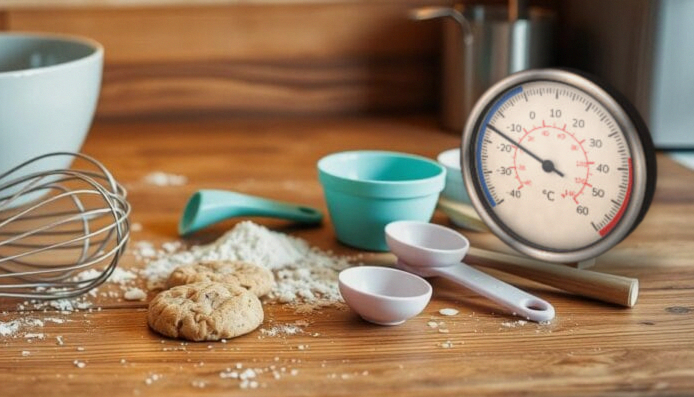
-15 °C
